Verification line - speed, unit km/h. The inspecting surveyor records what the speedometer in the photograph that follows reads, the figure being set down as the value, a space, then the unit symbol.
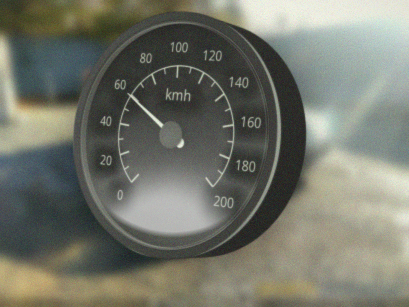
60 km/h
